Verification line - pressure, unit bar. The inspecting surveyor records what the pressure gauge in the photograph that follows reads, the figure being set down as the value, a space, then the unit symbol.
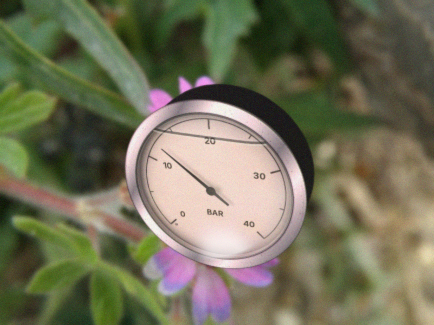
12.5 bar
